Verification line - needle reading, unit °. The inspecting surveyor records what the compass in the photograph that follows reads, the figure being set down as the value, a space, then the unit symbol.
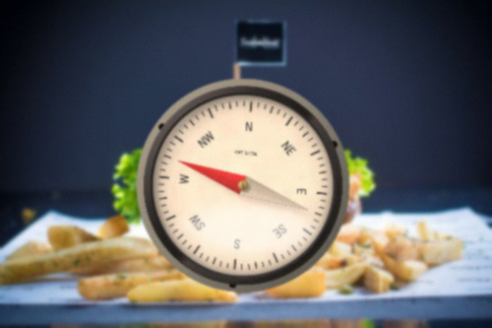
285 °
